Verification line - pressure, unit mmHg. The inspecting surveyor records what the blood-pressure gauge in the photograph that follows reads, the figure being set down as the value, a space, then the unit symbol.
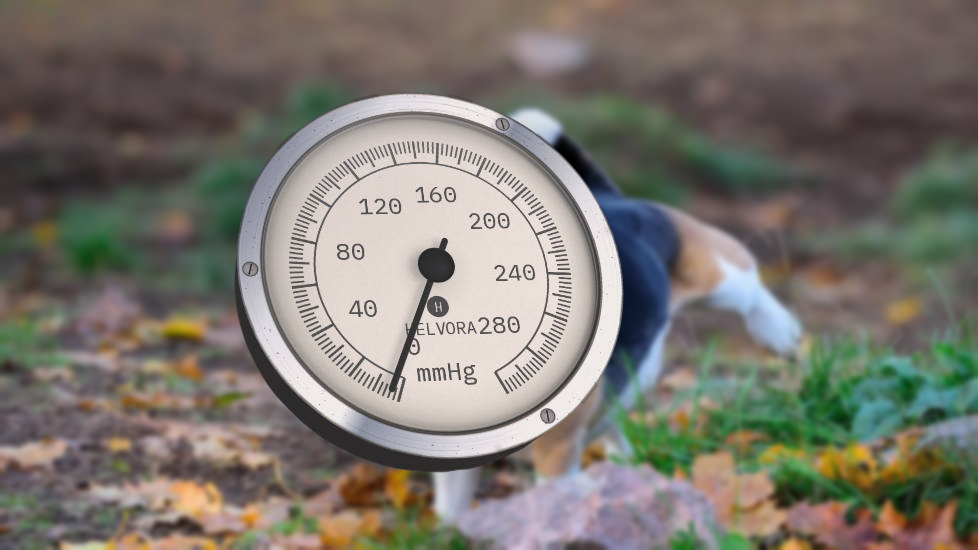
4 mmHg
